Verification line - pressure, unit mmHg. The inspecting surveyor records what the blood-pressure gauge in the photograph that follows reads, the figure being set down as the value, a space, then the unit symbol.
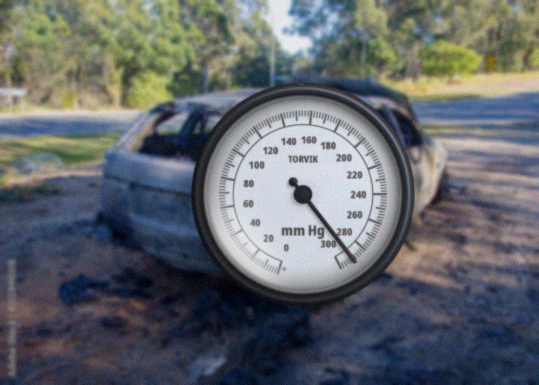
290 mmHg
